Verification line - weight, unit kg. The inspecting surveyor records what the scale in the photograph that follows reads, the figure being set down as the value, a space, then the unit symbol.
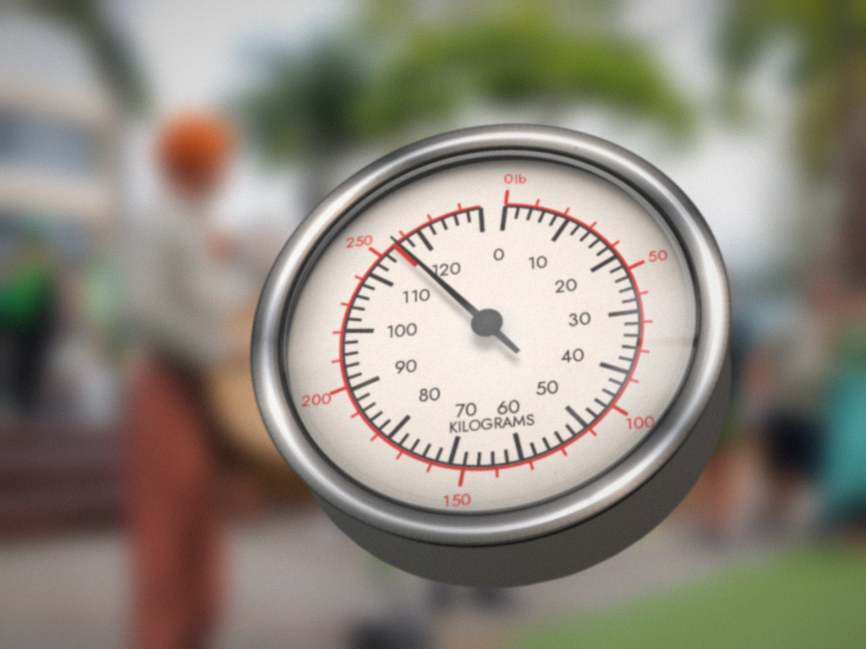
116 kg
